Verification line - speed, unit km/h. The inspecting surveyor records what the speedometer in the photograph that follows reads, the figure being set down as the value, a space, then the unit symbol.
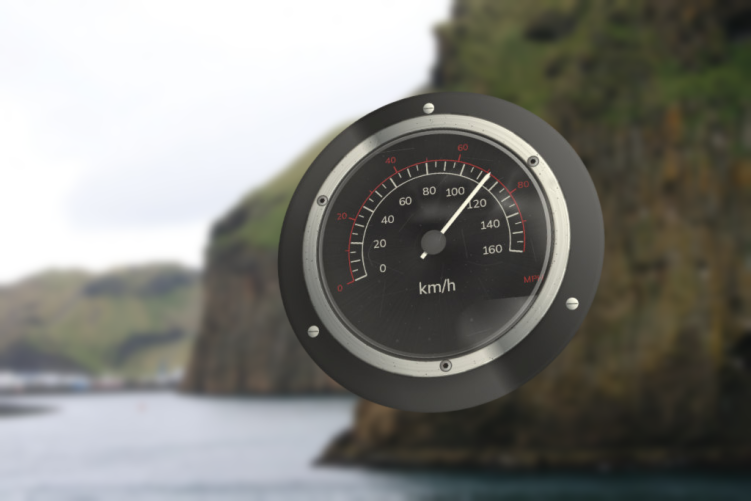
115 km/h
